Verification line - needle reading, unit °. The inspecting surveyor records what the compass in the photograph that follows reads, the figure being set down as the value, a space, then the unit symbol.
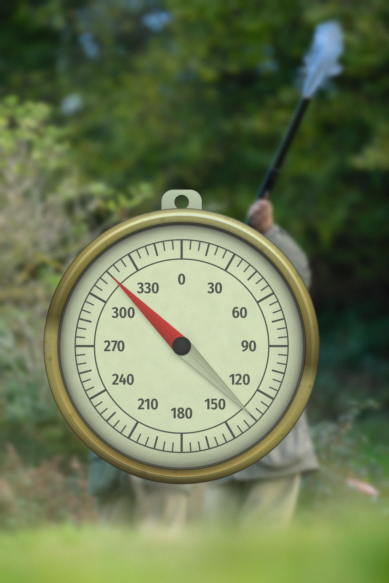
315 °
